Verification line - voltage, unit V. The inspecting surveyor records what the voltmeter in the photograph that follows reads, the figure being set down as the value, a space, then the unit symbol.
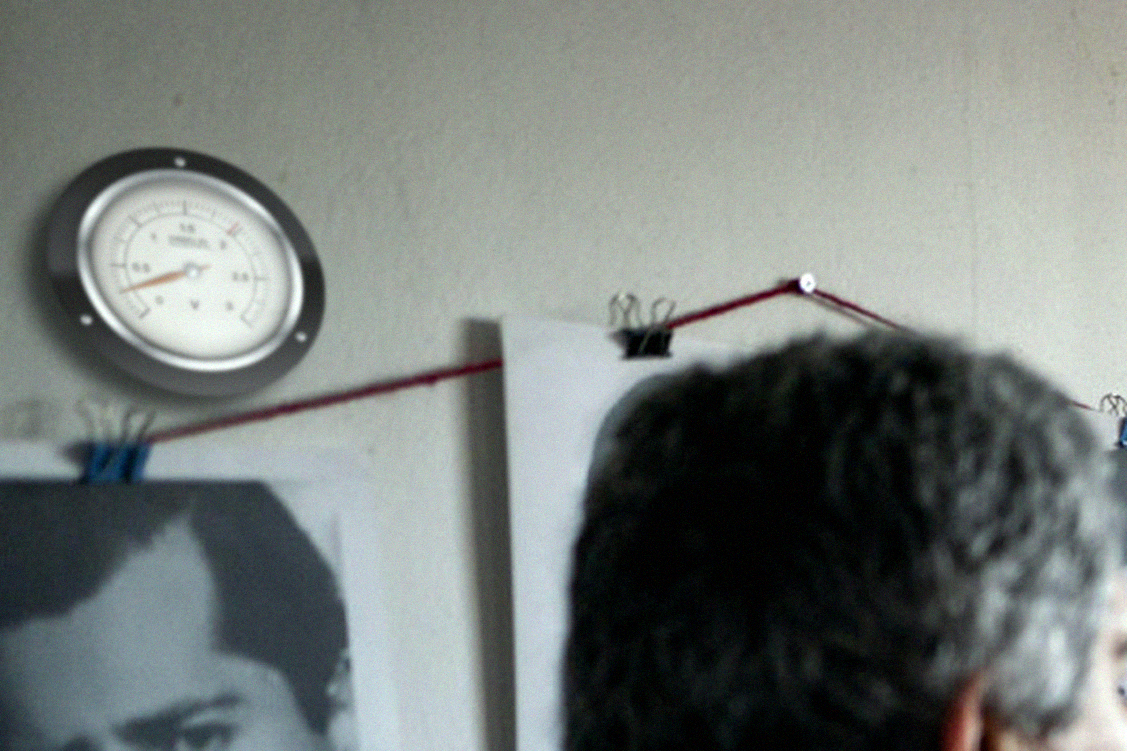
0.25 V
